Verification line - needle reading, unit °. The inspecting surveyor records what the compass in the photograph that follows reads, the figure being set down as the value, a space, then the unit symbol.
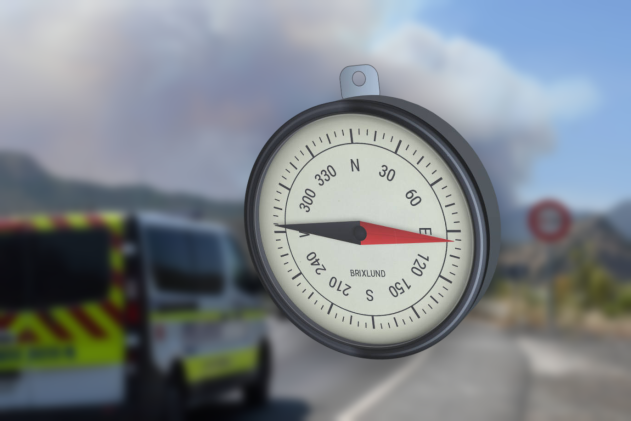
95 °
